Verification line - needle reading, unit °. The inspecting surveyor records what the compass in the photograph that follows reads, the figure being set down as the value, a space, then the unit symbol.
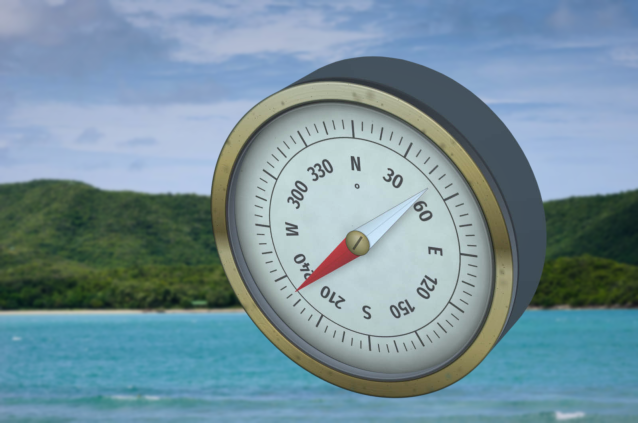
230 °
